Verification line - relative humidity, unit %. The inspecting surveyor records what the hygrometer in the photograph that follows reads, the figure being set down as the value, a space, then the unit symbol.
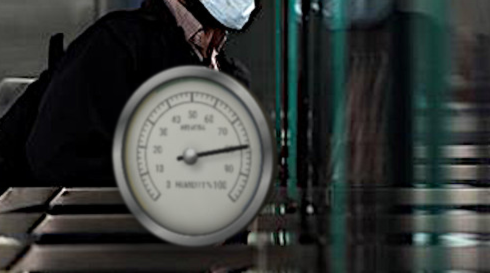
80 %
